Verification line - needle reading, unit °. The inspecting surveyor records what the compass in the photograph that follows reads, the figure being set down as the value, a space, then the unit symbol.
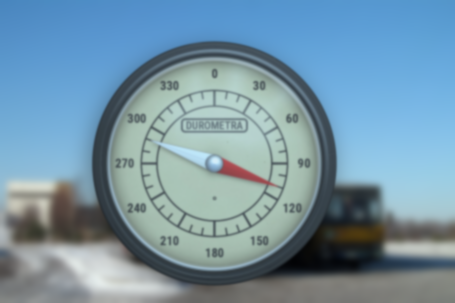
110 °
